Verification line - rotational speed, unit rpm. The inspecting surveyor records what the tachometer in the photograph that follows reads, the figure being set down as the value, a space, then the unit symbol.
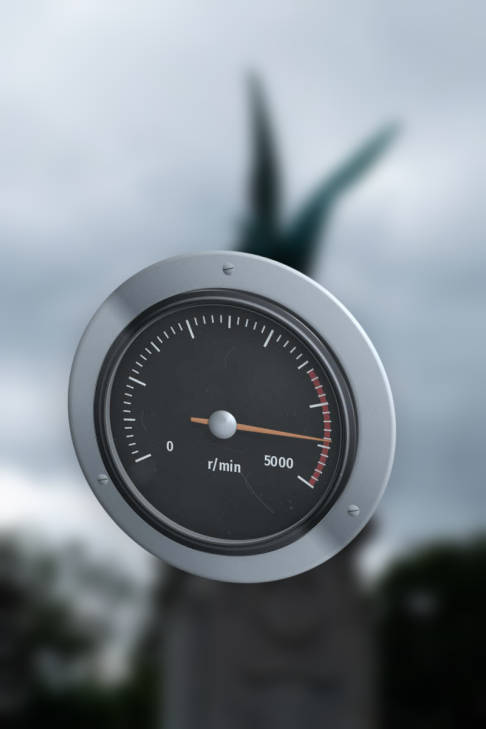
4400 rpm
